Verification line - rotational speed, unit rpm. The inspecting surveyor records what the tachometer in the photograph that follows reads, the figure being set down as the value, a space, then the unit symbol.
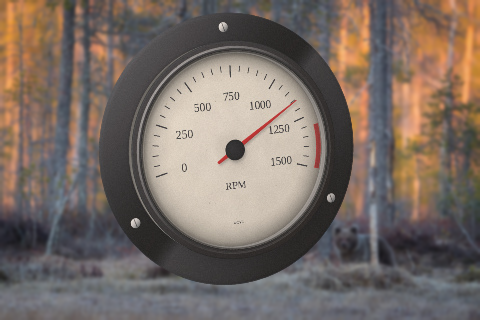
1150 rpm
